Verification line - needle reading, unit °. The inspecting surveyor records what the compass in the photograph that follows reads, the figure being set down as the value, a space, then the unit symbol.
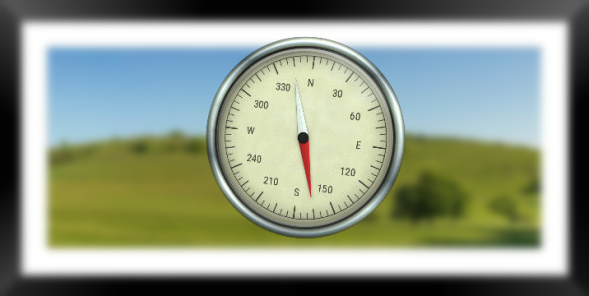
165 °
